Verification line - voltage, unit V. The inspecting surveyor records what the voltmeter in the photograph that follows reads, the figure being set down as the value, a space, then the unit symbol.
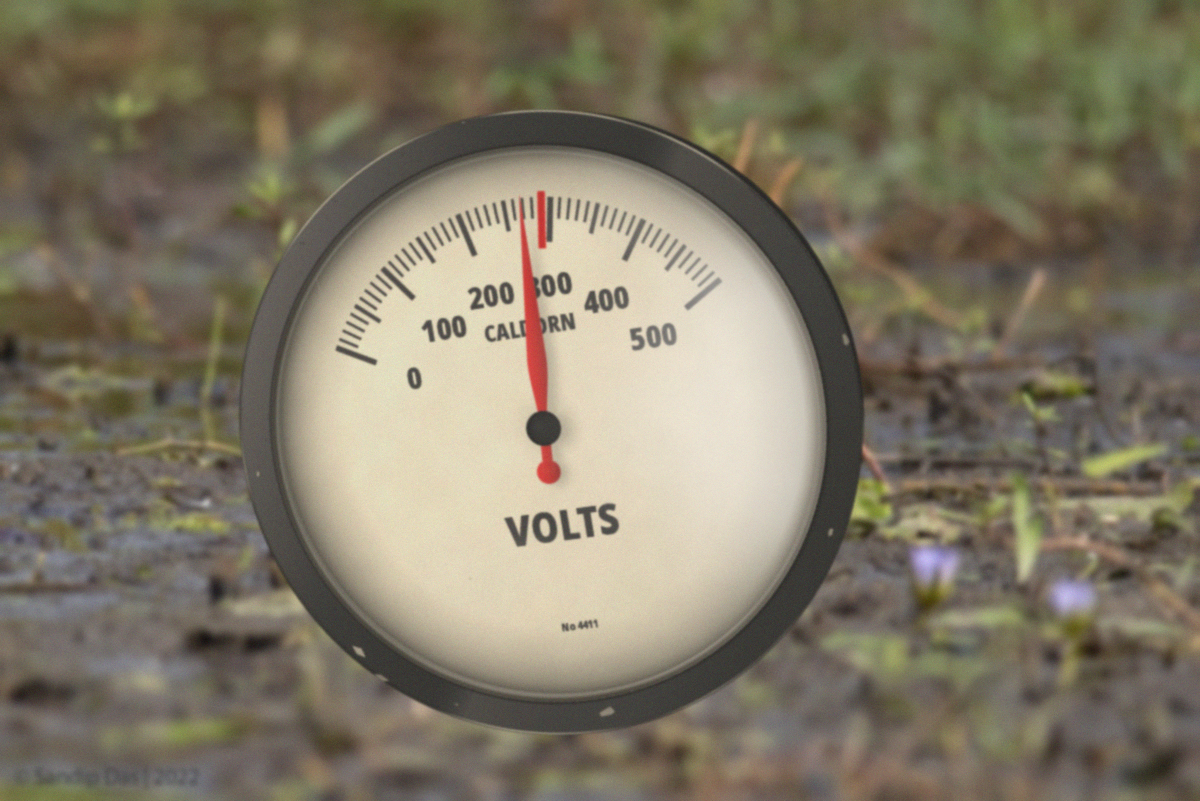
270 V
